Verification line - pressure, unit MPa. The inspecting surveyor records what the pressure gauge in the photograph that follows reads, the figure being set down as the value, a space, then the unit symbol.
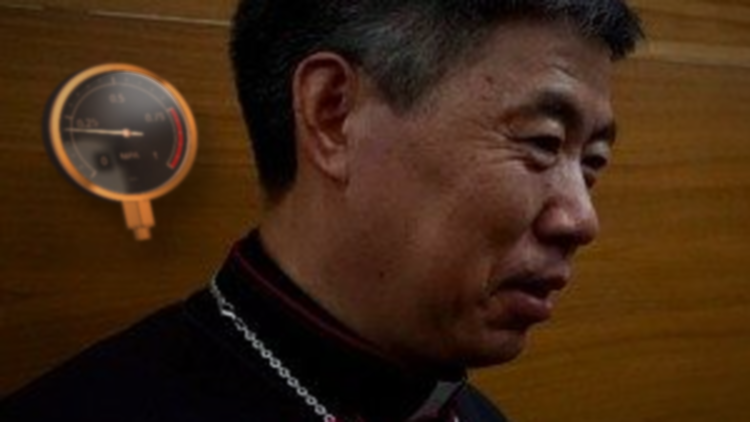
0.2 MPa
